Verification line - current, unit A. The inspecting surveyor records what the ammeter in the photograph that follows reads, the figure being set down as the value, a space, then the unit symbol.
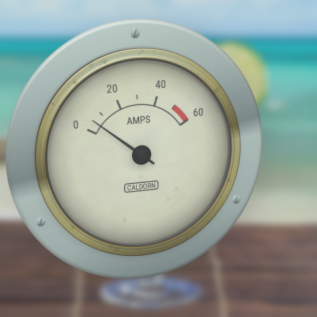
5 A
